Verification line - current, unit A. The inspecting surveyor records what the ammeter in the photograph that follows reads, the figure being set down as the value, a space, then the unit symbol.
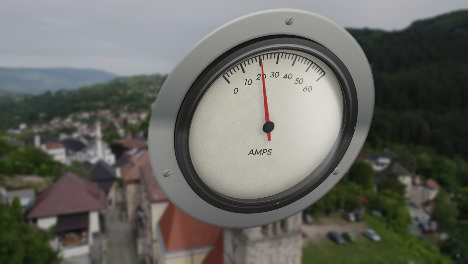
20 A
